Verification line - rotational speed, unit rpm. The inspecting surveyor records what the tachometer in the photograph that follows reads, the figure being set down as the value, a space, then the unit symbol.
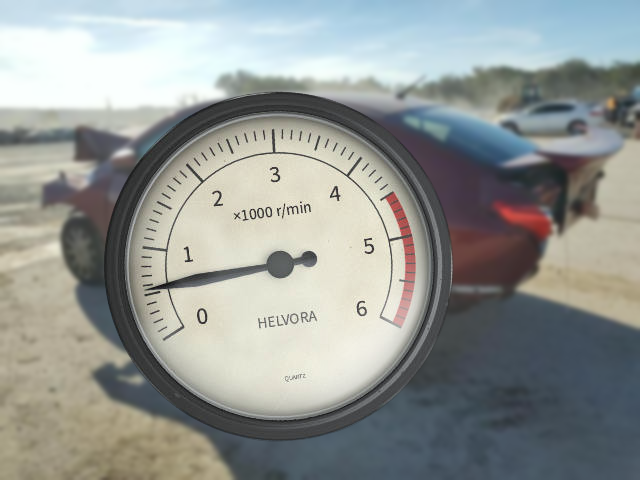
550 rpm
